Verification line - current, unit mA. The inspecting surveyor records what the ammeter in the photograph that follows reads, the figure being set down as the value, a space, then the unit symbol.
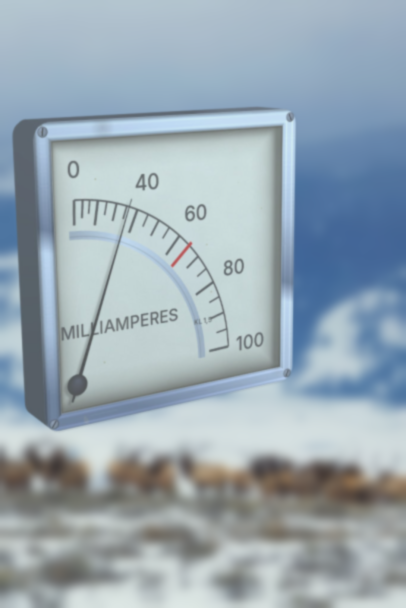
35 mA
